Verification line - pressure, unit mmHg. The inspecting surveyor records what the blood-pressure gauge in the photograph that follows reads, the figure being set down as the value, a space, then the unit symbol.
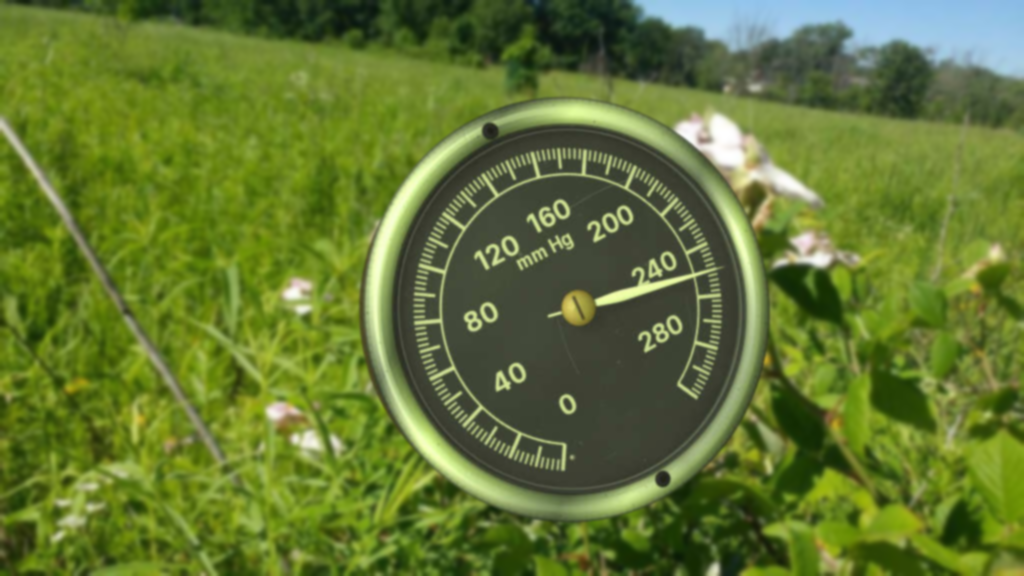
250 mmHg
